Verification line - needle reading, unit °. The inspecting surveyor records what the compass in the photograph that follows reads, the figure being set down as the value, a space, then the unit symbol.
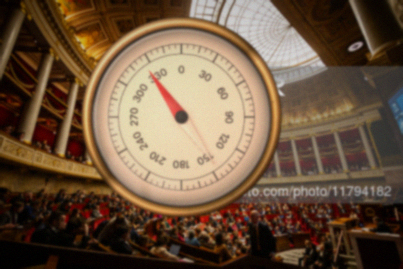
325 °
